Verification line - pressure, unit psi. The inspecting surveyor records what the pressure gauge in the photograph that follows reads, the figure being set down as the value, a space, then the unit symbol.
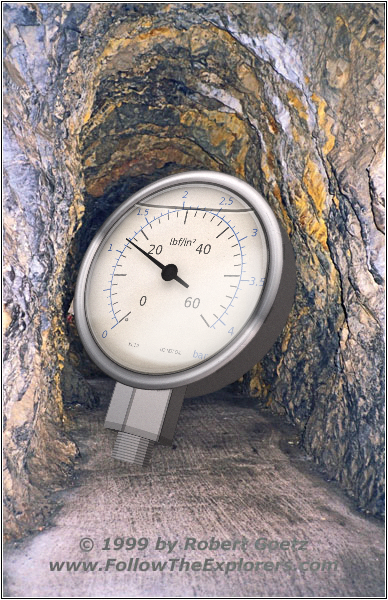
17 psi
